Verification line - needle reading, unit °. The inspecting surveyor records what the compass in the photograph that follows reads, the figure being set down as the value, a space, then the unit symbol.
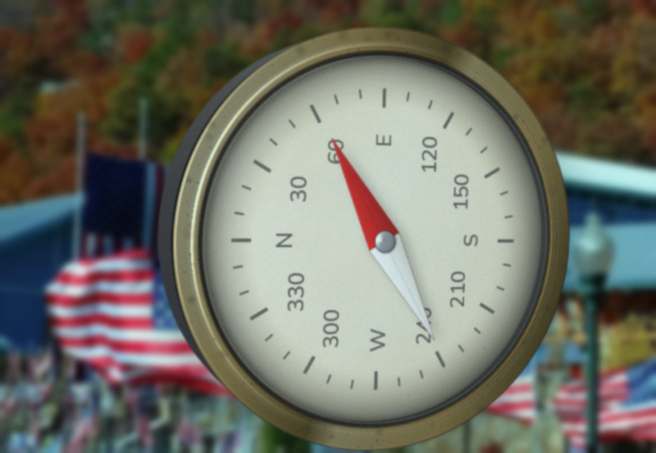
60 °
